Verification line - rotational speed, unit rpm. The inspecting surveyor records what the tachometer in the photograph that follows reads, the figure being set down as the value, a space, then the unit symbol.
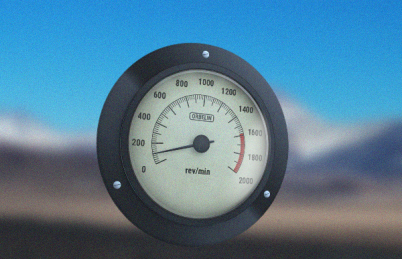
100 rpm
